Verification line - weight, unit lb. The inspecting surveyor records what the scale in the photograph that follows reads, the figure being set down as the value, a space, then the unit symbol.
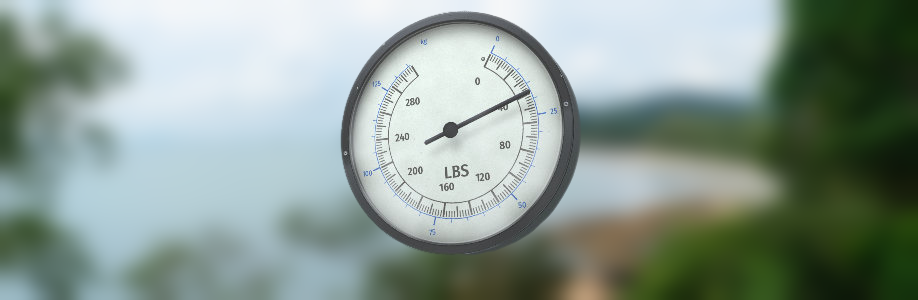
40 lb
